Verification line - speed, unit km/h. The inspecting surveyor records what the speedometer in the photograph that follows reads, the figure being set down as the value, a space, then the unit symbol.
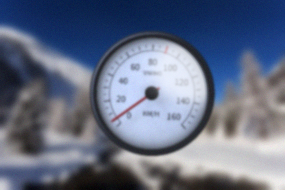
5 km/h
